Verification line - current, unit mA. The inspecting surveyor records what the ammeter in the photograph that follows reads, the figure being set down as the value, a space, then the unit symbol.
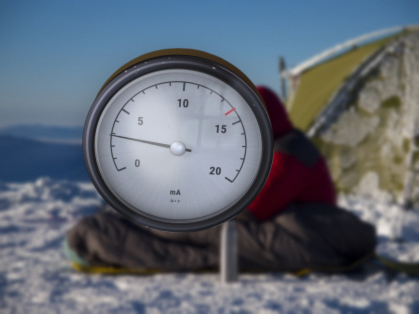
3 mA
